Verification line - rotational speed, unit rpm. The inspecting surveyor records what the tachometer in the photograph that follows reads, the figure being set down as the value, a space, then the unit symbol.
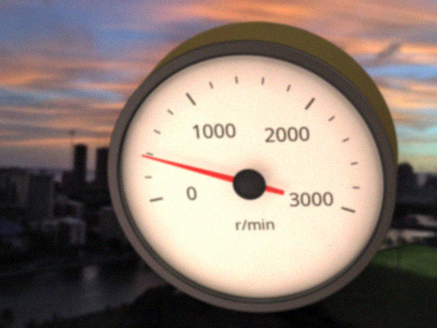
400 rpm
